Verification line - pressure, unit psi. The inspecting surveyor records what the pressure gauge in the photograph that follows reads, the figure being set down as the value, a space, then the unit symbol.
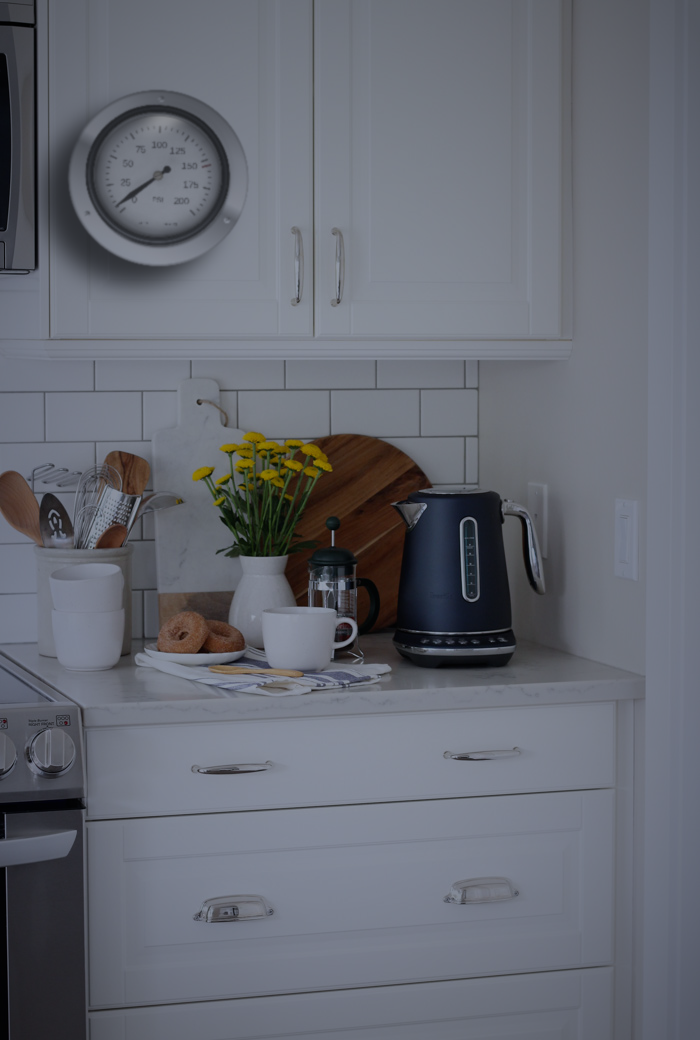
5 psi
